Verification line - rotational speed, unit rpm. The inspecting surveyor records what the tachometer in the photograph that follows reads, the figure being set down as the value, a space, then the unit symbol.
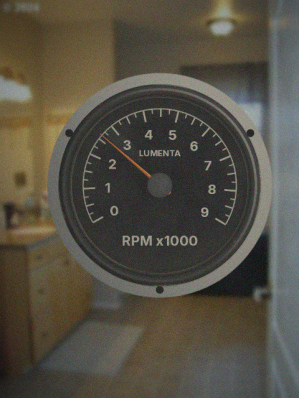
2625 rpm
